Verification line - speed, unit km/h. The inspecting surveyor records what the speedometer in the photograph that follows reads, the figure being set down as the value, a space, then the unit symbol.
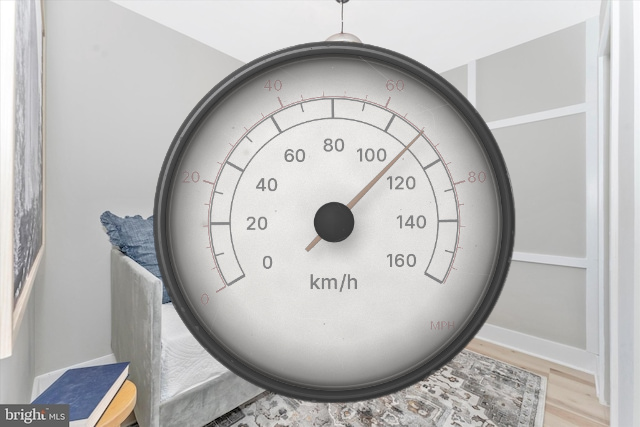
110 km/h
